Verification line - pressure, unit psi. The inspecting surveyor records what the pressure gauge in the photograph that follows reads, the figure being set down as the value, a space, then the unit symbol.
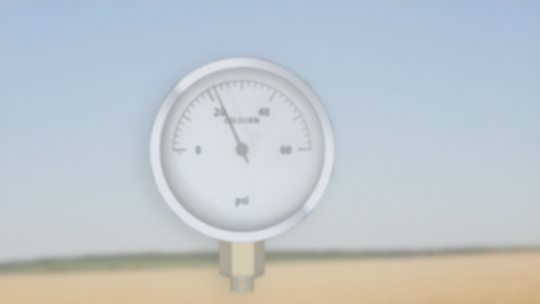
22 psi
